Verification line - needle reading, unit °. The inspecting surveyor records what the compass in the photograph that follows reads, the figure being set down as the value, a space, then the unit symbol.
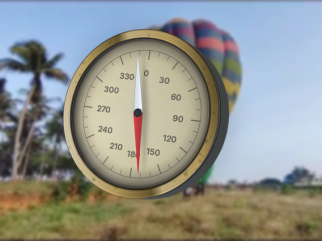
170 °
